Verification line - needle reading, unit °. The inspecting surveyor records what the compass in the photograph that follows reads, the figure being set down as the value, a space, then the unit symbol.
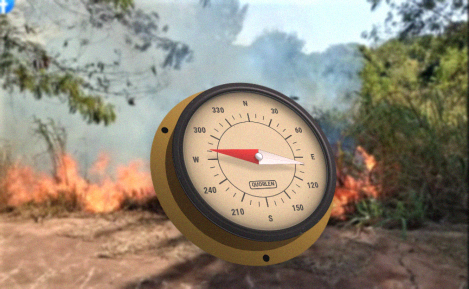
280 °
